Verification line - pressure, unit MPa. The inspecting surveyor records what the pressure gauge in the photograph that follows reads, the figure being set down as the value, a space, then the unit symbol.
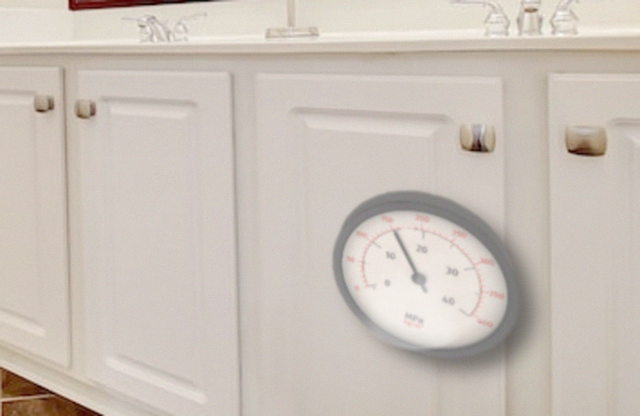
15 MPa
